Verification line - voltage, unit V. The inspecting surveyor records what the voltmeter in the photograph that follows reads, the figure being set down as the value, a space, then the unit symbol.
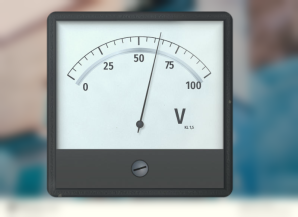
62.5 V
